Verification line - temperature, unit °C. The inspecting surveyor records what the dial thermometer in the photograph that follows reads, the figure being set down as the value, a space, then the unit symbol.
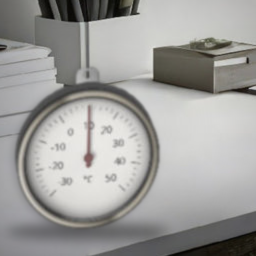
10 °C
